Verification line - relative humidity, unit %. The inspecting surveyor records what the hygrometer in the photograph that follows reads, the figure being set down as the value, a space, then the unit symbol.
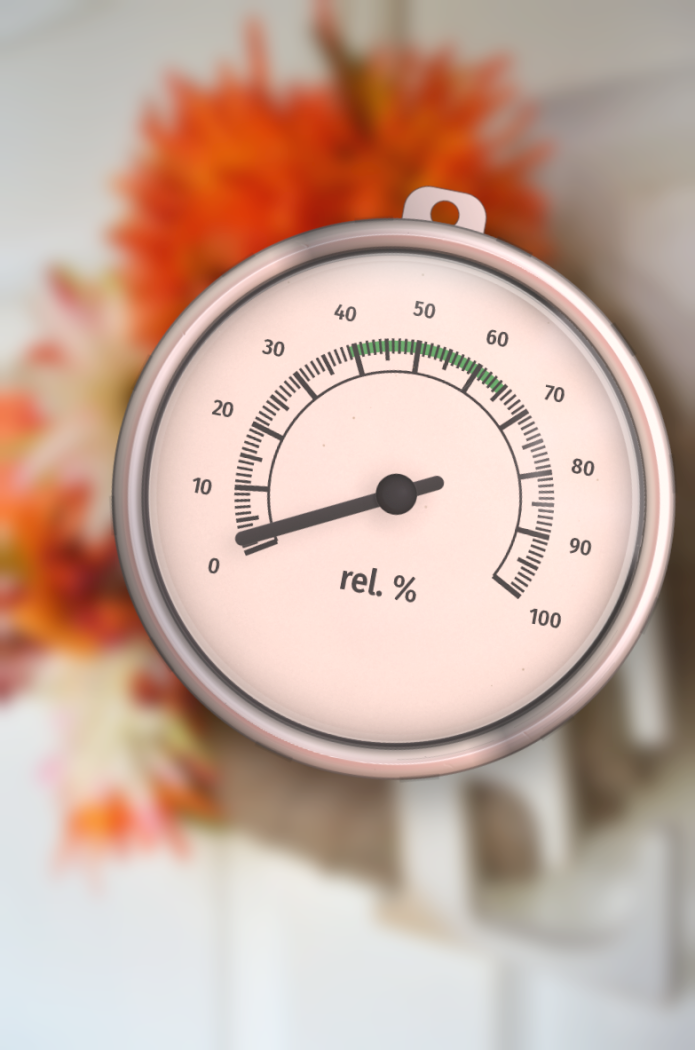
2 %
